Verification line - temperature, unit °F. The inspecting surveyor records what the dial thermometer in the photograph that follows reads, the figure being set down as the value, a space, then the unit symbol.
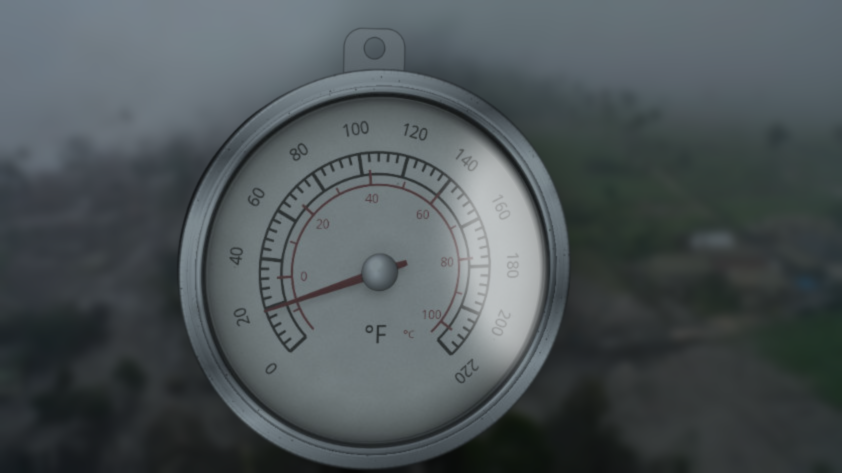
20 °F
